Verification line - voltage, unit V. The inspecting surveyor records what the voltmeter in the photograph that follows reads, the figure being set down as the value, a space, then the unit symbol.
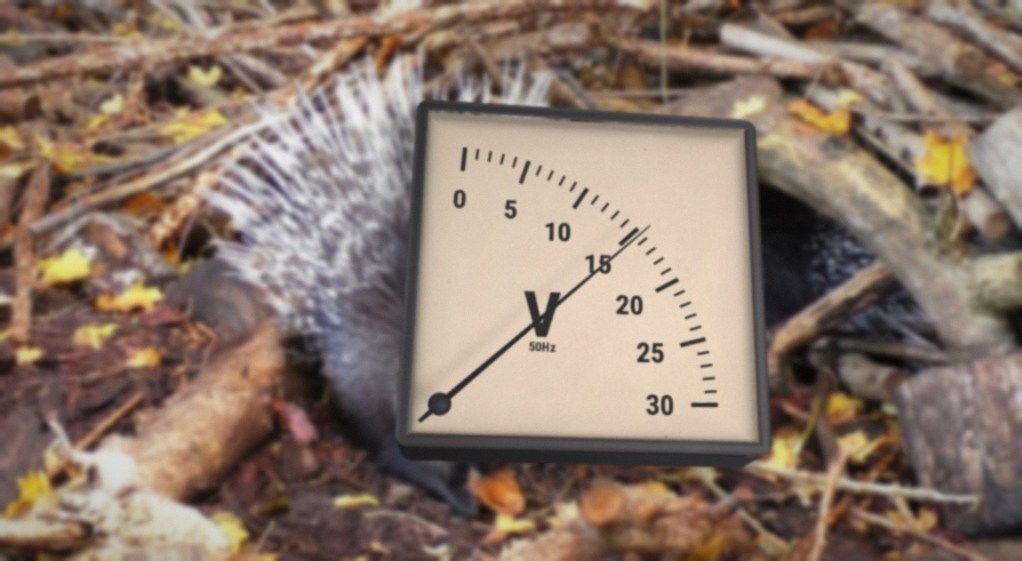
15.5 V
